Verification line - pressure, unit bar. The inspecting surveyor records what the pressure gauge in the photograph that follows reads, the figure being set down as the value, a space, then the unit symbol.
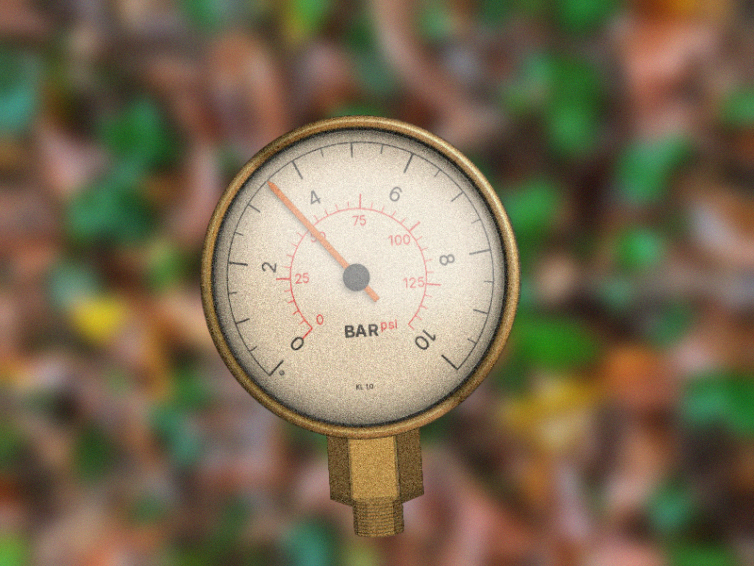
3.5 bar
